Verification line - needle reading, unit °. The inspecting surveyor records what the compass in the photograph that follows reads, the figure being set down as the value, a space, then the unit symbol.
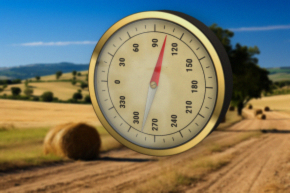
105 °
